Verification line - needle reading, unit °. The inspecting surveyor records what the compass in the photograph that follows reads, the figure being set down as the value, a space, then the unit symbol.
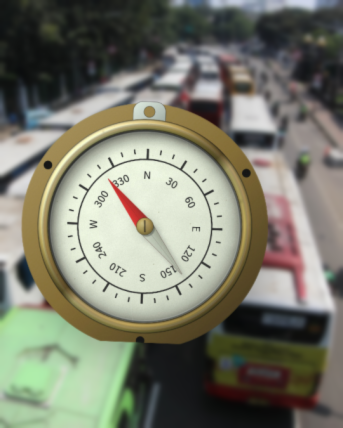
320 °
